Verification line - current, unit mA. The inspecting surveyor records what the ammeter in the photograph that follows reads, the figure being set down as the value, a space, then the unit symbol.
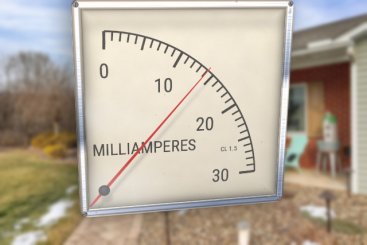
14 mA
